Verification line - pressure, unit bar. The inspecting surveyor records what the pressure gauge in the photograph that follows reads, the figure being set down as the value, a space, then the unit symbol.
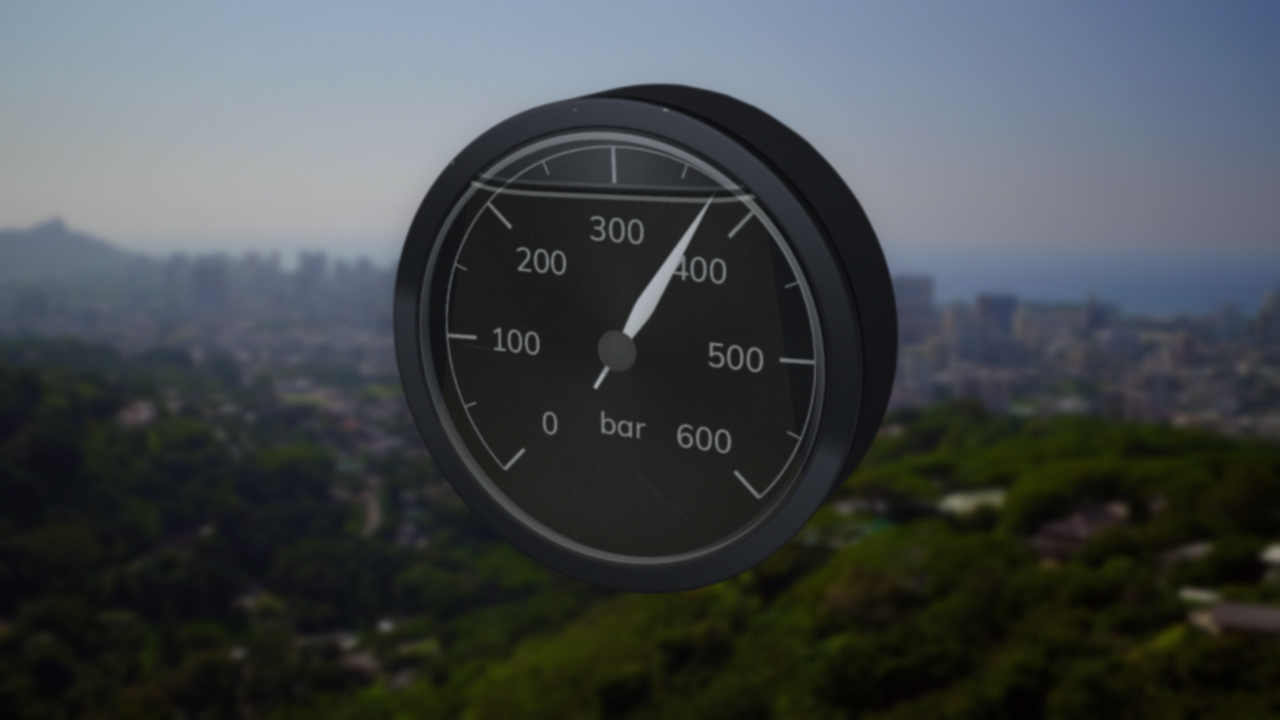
375 bar
